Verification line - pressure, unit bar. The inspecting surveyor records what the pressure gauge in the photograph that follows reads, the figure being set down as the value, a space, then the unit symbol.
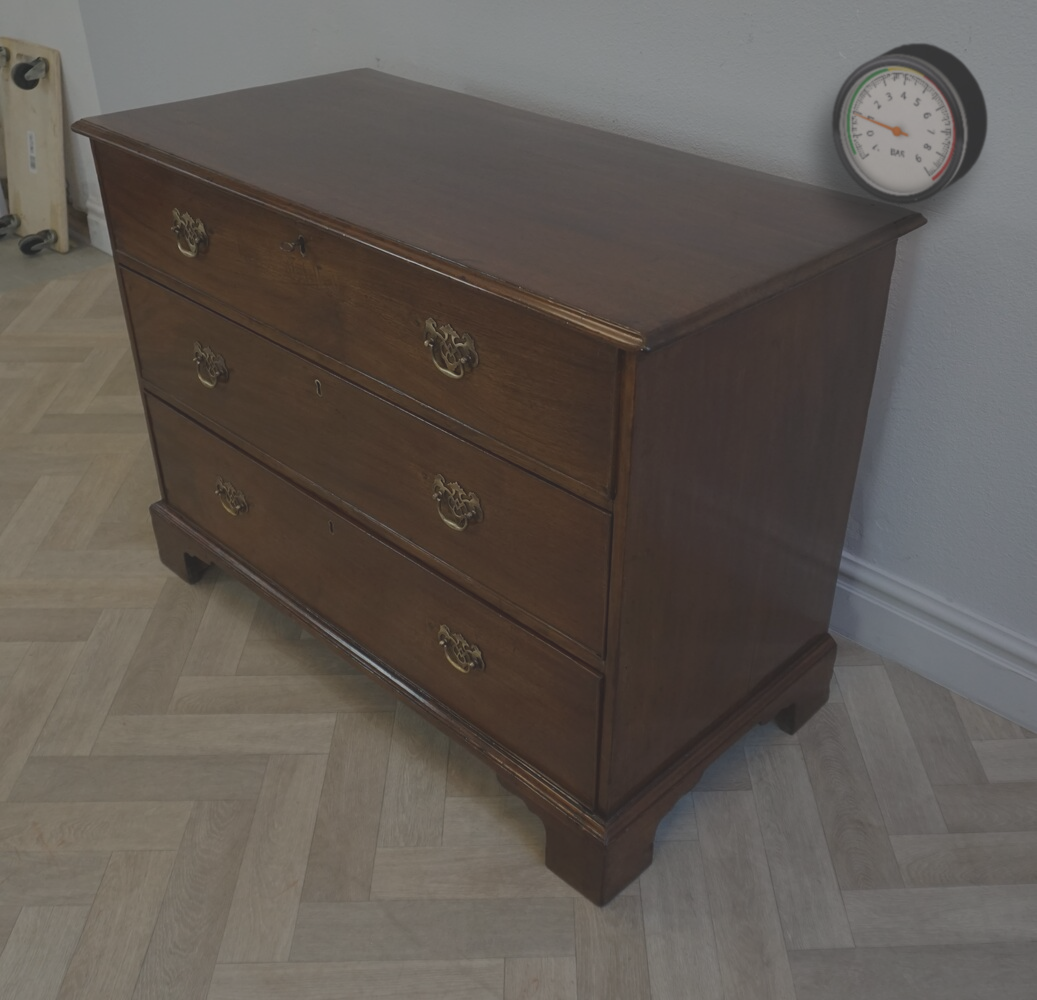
1 bar
